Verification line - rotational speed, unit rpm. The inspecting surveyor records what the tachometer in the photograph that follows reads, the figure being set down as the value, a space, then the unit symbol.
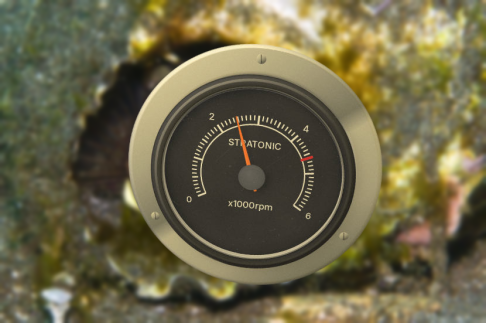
2500 rpm
